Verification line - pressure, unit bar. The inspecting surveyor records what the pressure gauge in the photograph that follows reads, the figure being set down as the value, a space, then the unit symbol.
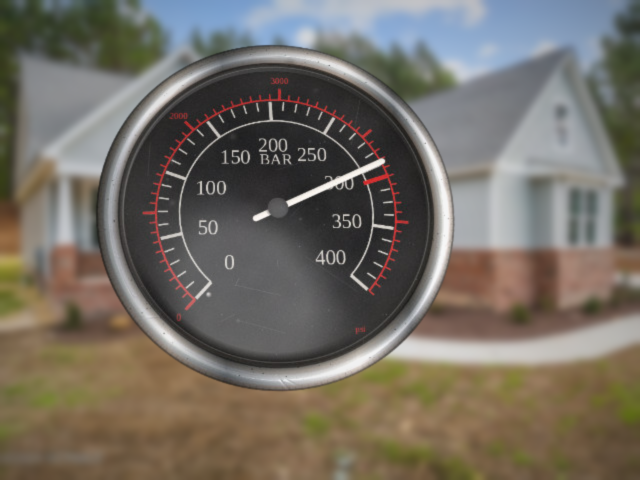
300 bar
